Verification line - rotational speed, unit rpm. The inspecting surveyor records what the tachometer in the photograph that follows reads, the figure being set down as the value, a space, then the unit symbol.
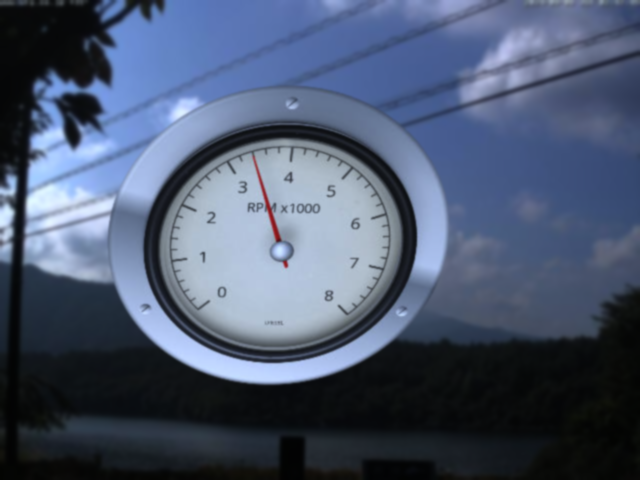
3400 rpm
